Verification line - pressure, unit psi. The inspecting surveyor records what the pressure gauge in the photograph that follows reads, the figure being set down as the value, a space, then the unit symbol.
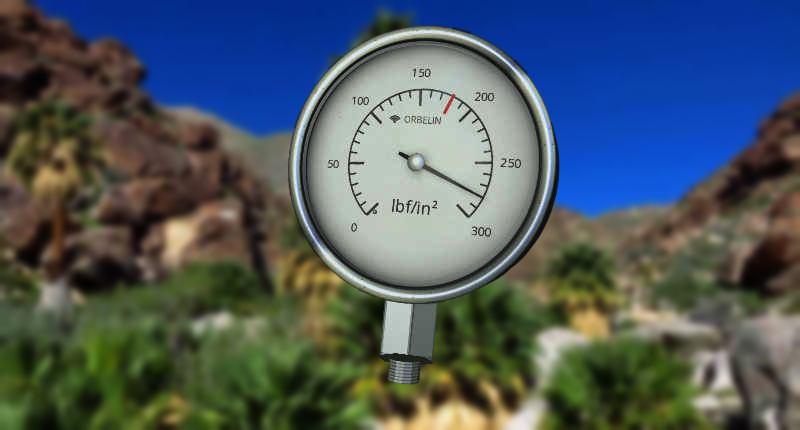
280 psi
